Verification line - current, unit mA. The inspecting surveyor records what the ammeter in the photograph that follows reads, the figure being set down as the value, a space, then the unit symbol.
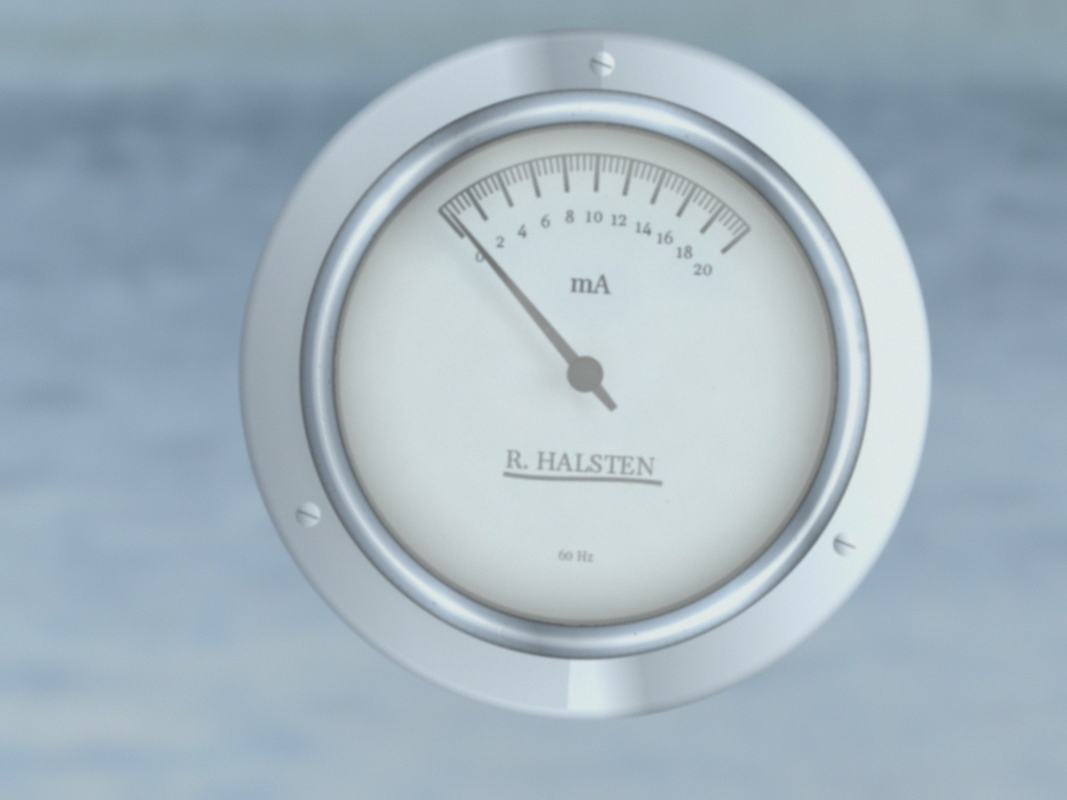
0.4 mA
